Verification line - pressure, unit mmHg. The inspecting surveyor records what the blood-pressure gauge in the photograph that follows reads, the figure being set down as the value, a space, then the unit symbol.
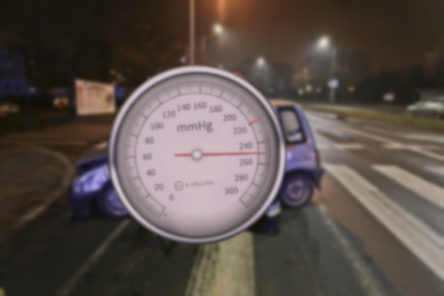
250 mmHg
